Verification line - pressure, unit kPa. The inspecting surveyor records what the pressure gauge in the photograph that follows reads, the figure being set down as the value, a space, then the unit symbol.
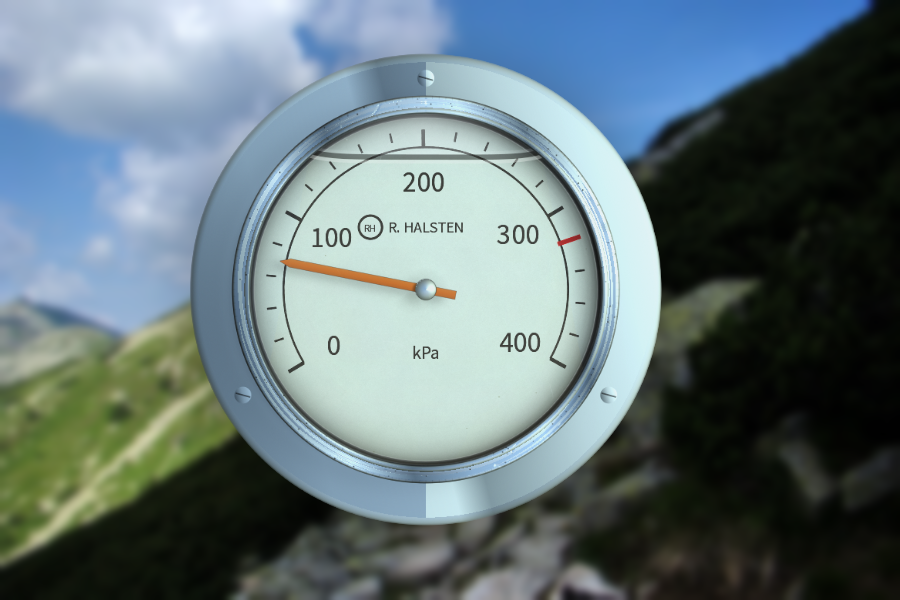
70 kPa
